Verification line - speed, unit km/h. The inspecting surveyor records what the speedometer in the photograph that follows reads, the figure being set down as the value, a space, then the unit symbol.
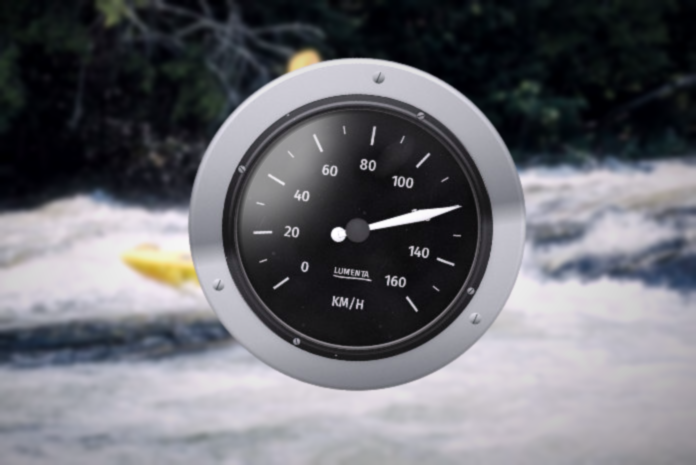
120 km/h
